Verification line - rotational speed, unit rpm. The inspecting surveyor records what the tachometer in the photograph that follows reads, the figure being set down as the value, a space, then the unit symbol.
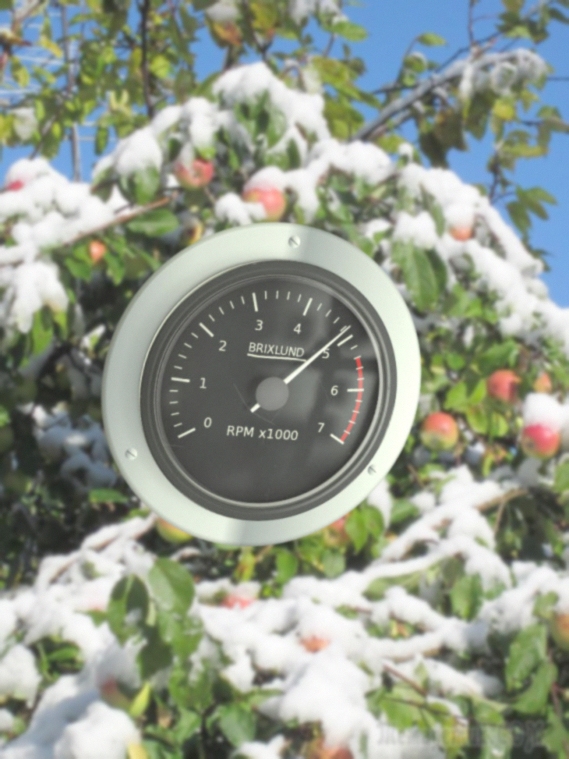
4800 rpm
